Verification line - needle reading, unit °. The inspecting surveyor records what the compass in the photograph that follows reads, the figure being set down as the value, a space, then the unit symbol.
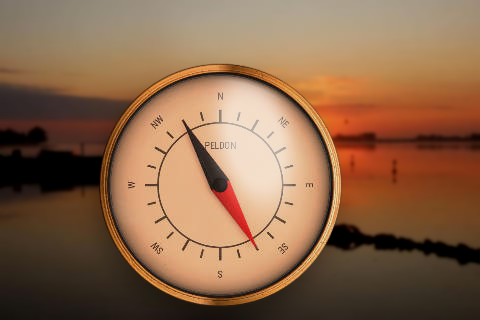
150 °
